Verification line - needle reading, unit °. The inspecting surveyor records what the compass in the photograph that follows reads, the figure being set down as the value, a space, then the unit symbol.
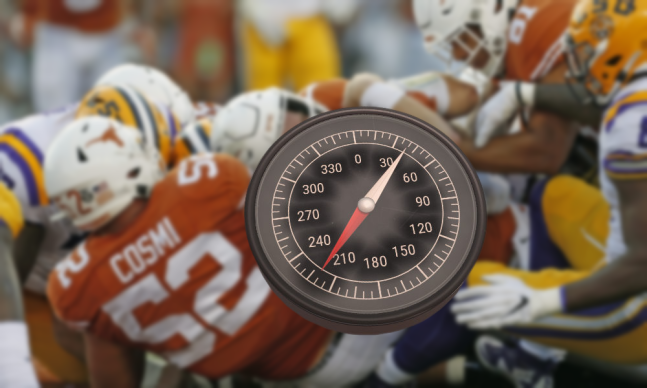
220 °
